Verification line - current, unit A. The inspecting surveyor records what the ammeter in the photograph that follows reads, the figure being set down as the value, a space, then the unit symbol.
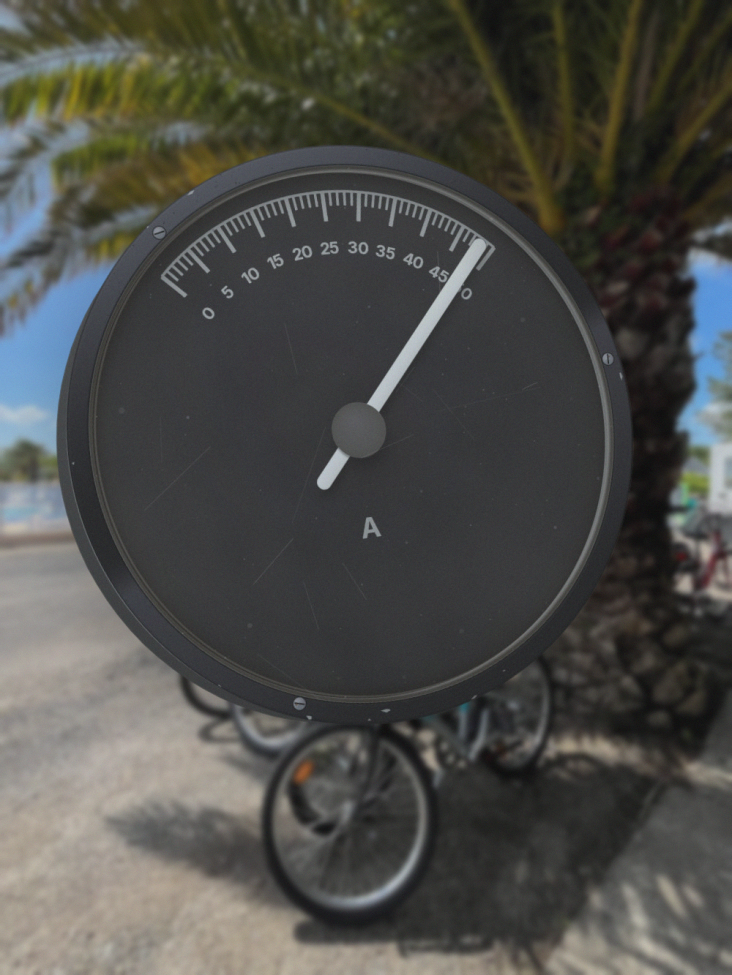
48 A
